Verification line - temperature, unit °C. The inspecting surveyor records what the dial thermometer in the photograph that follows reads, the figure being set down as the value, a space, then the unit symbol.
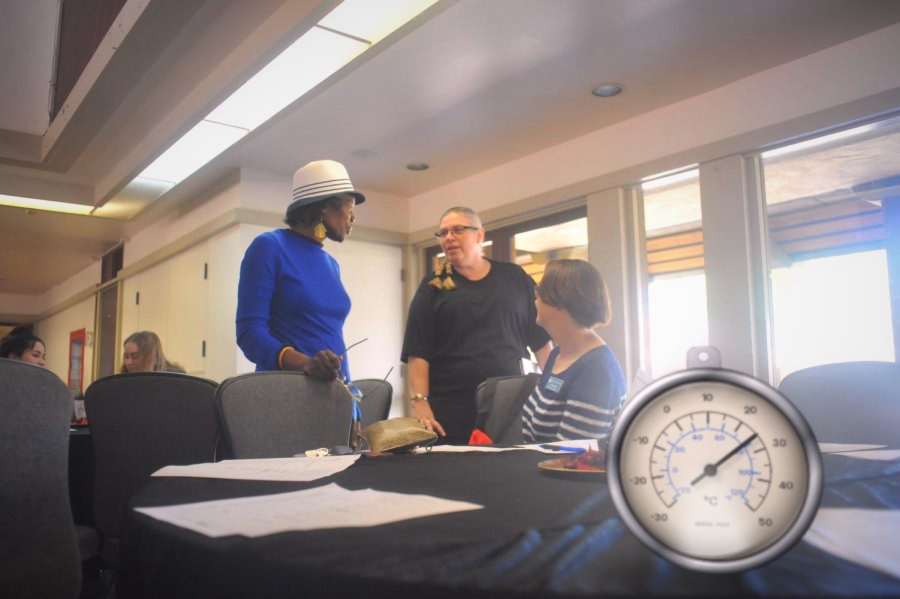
25 °C
